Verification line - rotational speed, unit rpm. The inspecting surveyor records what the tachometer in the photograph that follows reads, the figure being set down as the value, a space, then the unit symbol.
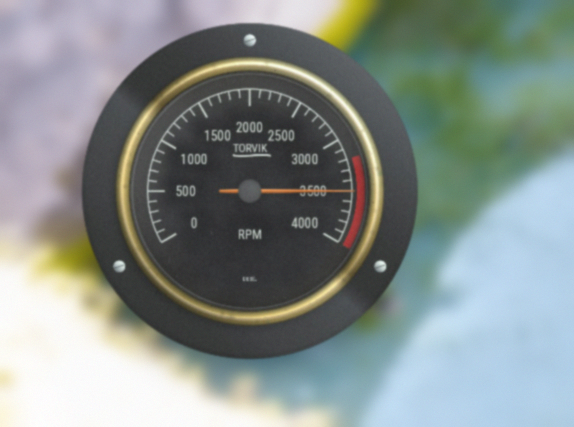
3500 rpm
